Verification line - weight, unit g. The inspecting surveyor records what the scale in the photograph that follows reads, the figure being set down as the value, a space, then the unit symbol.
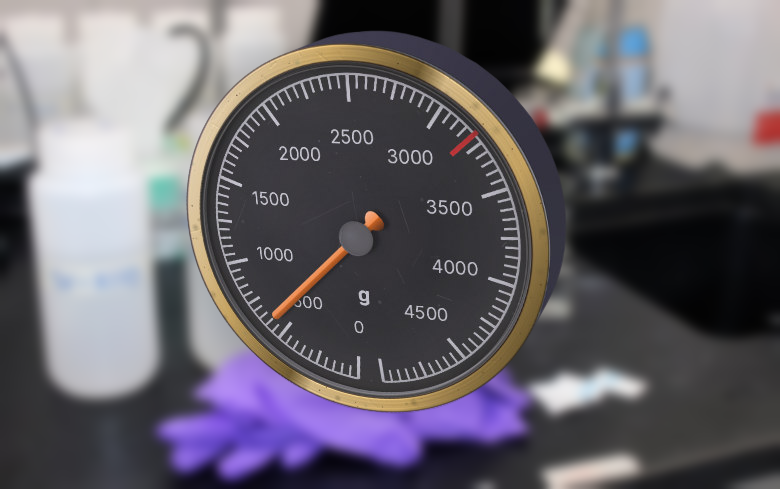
600 g
